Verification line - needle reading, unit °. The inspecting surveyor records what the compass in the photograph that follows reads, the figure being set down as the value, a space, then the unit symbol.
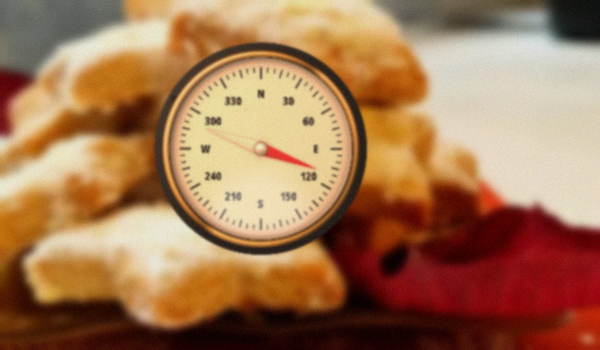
110 °
